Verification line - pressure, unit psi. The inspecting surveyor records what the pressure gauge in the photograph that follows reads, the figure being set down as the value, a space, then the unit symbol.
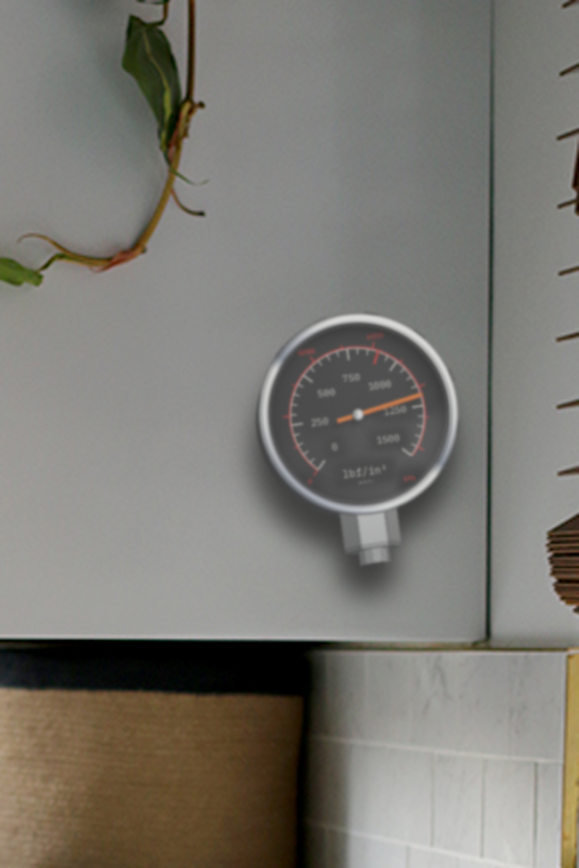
1200 psi
